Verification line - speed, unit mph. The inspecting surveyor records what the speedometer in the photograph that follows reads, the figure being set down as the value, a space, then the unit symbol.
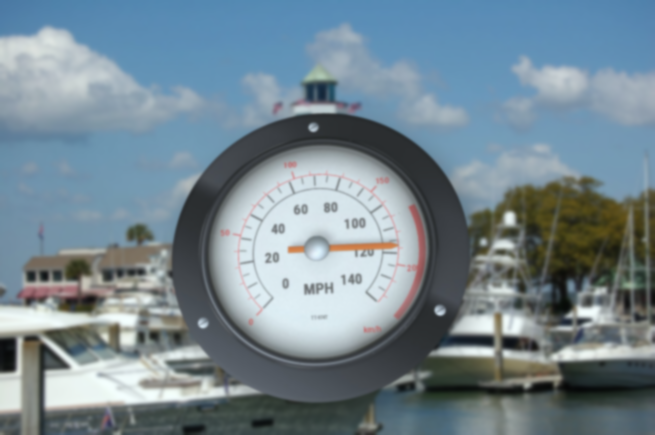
117.5 mph
